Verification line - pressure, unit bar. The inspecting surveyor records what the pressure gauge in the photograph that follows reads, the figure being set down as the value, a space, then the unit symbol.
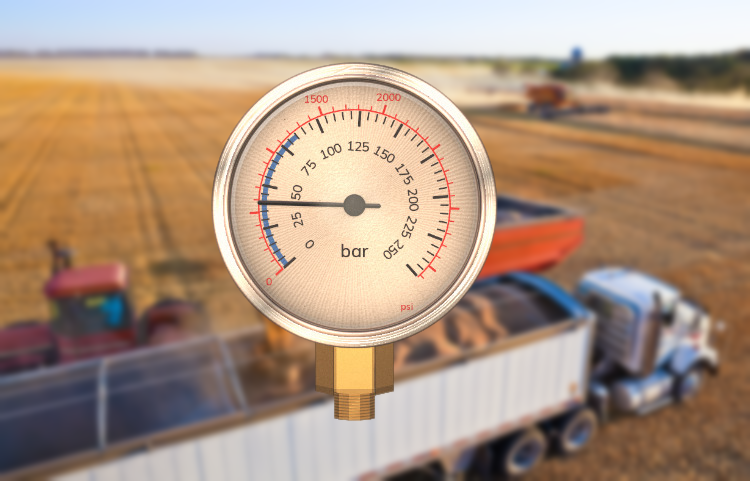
40 bar
